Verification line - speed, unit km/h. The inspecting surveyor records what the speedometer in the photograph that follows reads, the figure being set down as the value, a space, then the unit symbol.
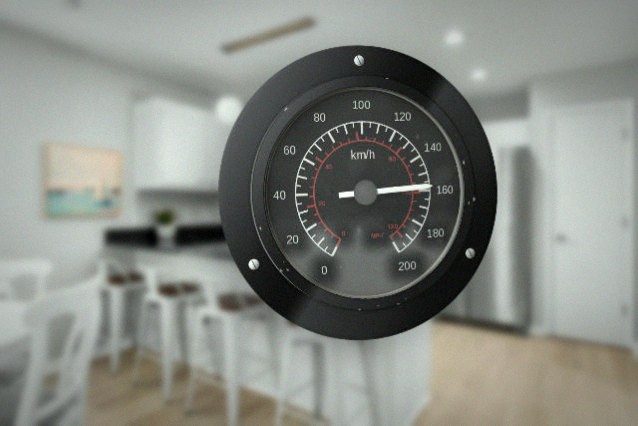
157.5 km/h
